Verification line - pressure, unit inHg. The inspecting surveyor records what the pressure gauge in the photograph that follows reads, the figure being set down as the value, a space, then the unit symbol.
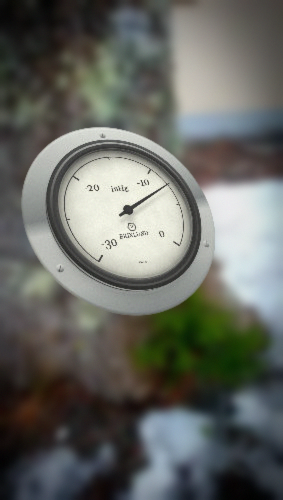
-7.5 inHg
